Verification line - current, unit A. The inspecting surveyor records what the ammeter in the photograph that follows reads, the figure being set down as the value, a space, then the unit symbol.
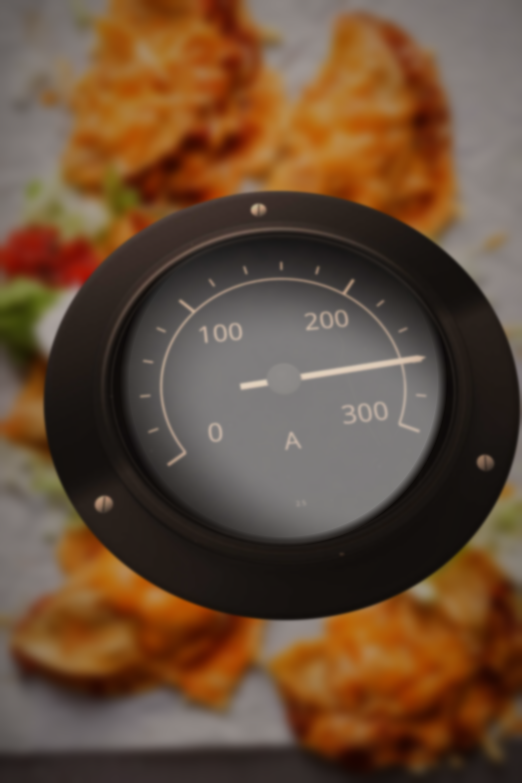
260 A
